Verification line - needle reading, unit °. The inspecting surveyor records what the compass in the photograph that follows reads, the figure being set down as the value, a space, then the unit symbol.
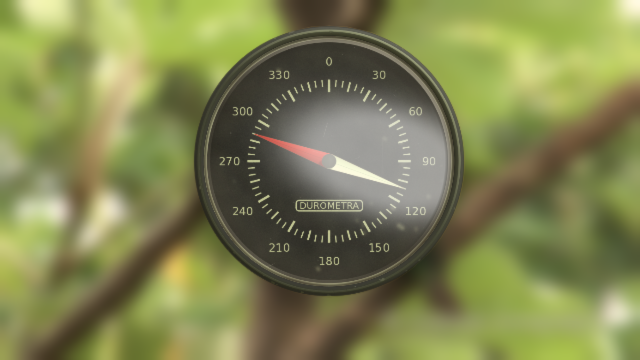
290 °
